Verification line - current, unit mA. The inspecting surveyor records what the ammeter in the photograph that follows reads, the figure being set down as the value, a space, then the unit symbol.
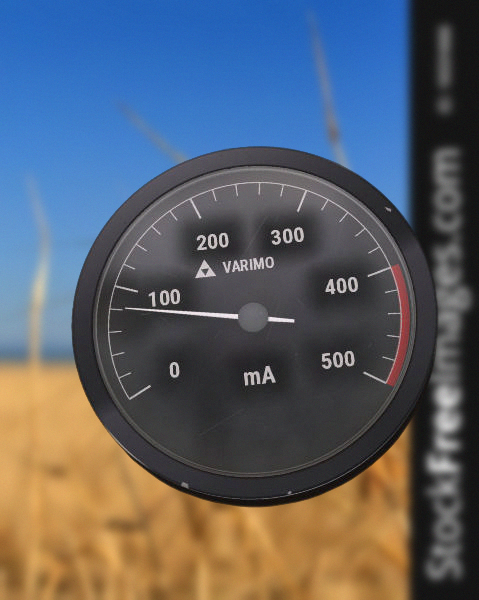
80 mA
